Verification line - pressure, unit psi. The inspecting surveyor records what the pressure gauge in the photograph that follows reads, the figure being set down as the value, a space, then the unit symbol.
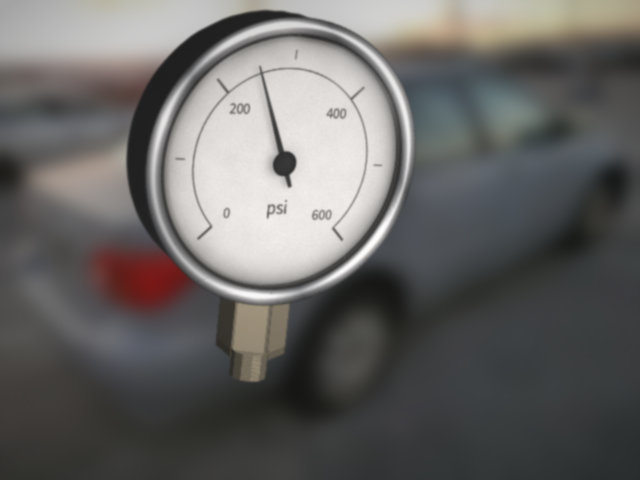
250 psi
